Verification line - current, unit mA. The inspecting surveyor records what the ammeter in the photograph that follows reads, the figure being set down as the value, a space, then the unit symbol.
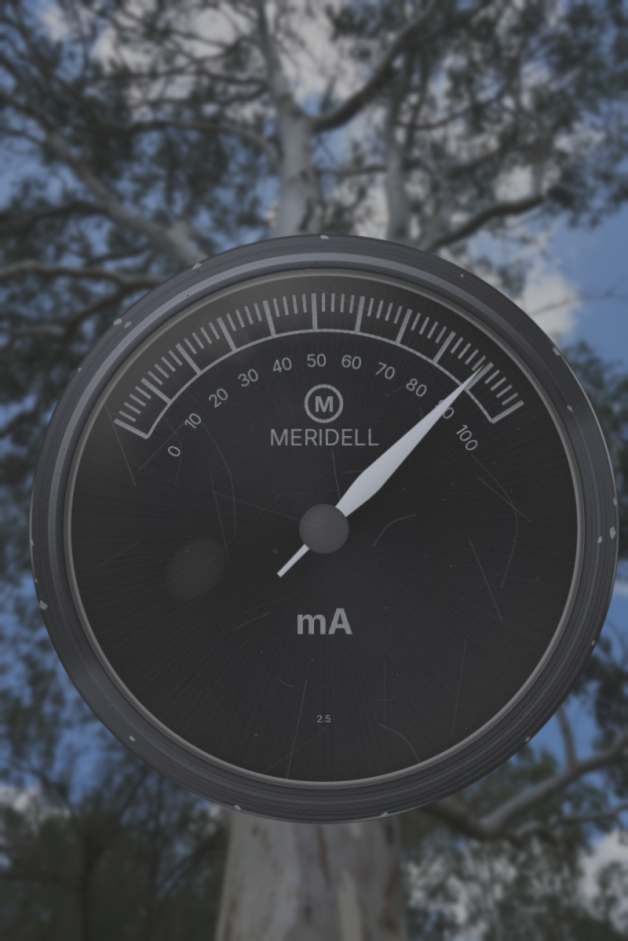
89 mA
